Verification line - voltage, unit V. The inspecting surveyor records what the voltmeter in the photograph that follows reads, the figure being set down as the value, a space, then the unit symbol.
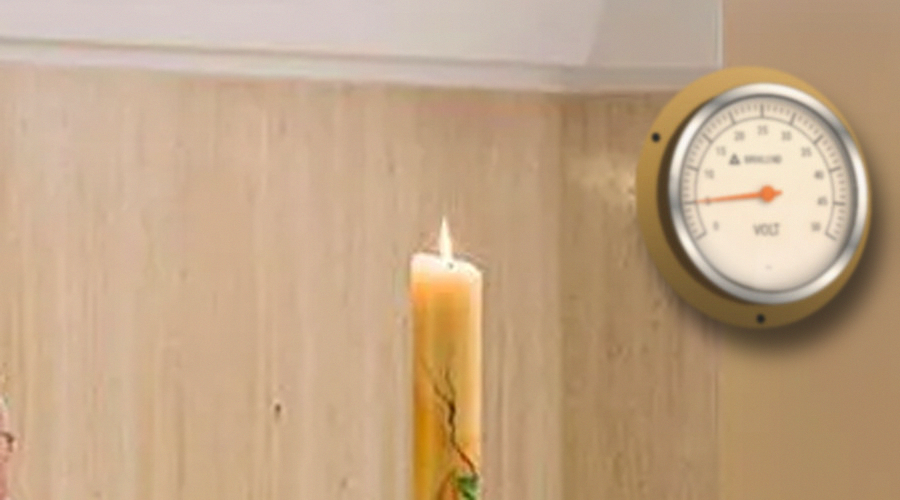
5 V
